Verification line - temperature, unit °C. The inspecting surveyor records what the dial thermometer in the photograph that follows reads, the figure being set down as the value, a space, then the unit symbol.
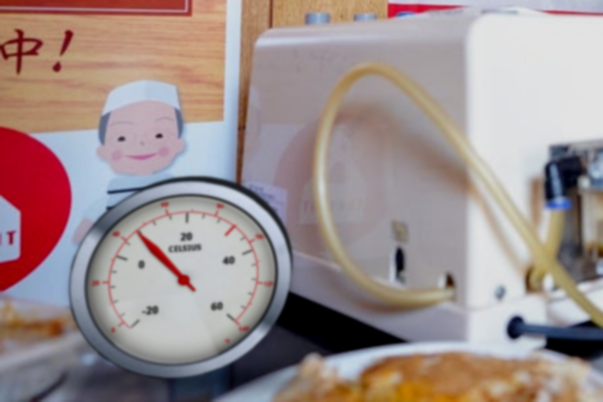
8 °C
